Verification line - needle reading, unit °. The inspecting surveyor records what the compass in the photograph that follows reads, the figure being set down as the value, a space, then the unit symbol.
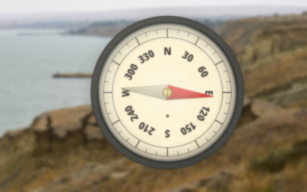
95 °
